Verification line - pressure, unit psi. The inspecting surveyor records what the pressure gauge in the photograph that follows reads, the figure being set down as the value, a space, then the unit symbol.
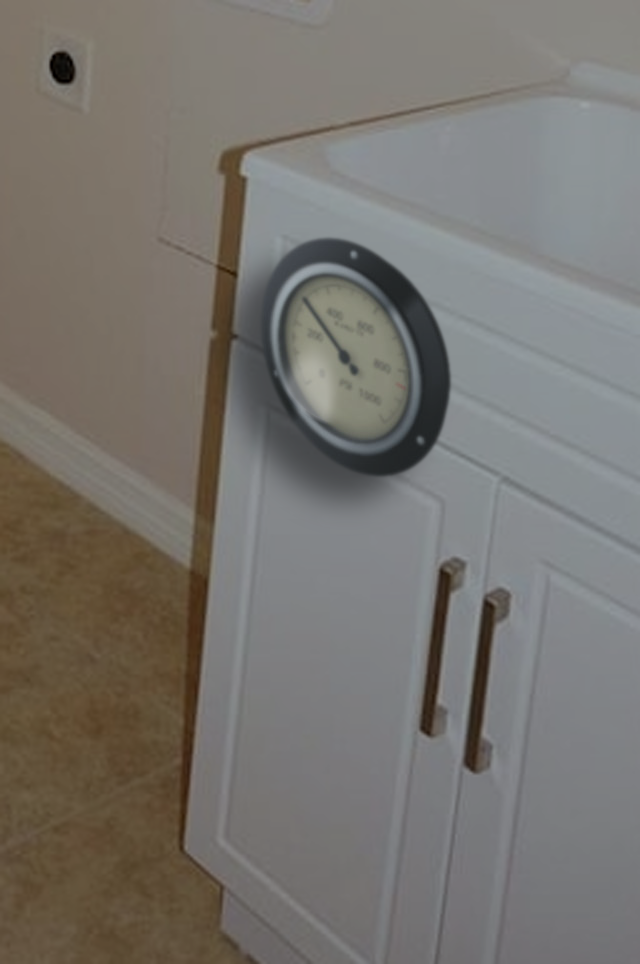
300 psi
